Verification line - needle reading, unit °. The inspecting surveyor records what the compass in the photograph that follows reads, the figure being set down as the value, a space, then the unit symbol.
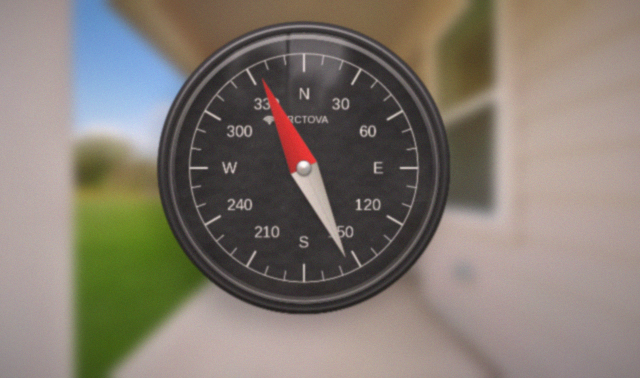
335 °
